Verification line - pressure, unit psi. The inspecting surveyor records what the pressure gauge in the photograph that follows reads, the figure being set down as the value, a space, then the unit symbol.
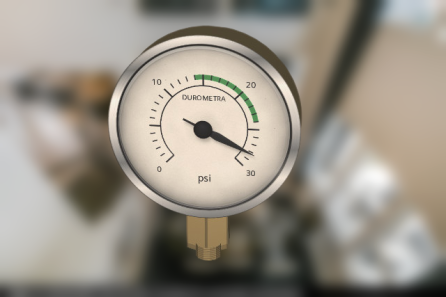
28 psi
